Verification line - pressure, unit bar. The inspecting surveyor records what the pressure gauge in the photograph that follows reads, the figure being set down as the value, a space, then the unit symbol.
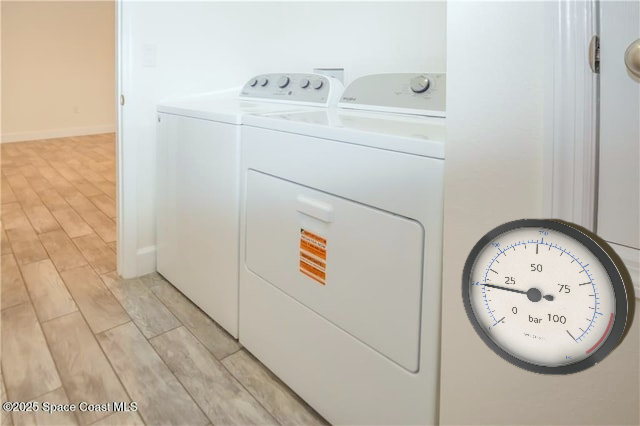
17.5 bar
